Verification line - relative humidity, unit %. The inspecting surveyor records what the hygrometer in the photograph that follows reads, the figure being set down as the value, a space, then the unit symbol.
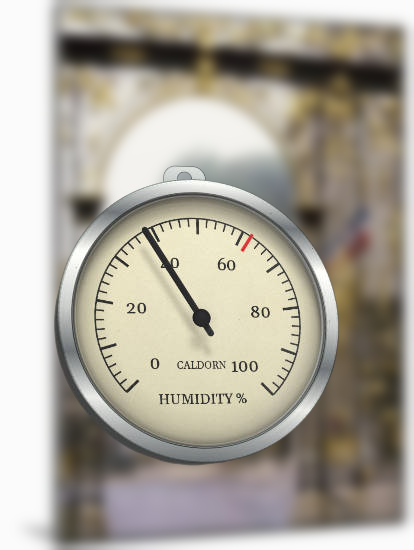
38 %
